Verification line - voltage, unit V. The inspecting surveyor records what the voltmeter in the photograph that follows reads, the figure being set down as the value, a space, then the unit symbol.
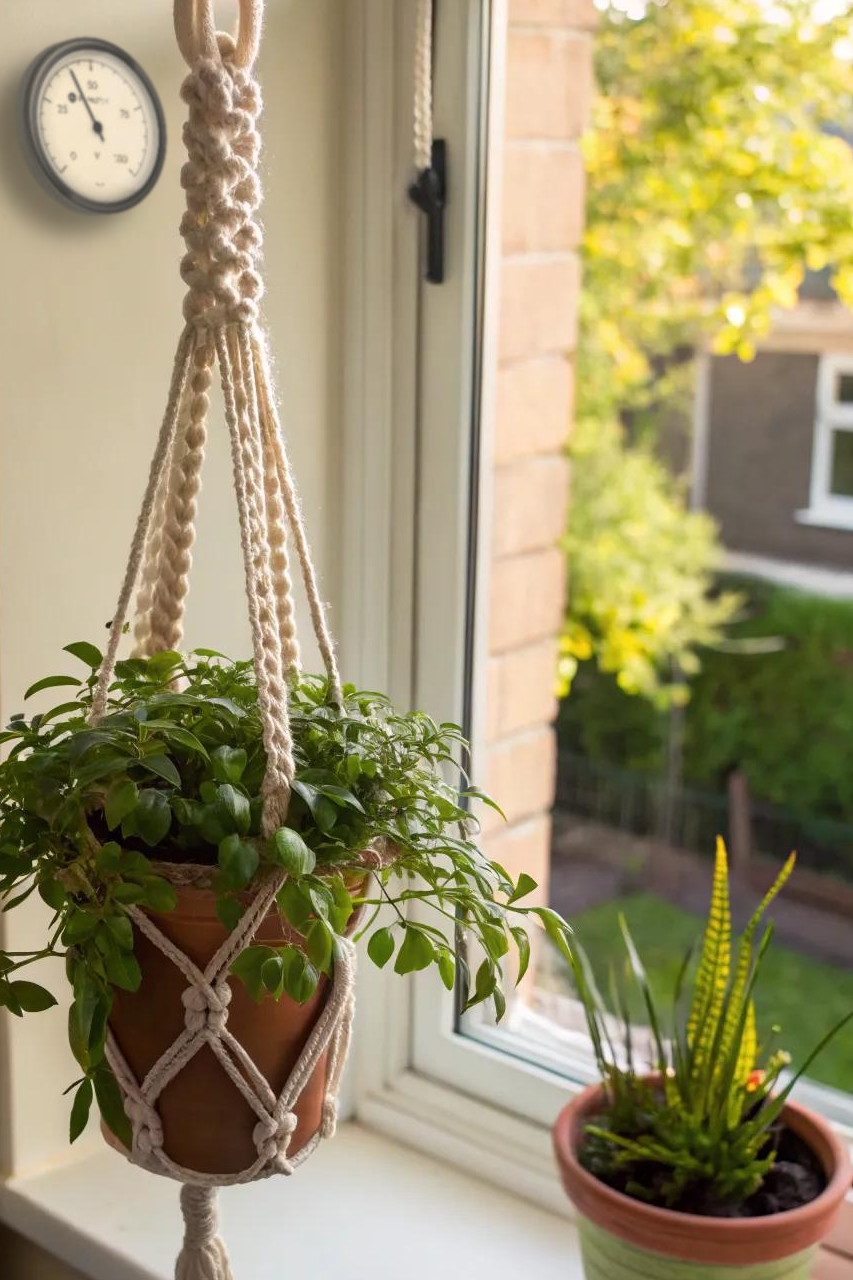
40 V
